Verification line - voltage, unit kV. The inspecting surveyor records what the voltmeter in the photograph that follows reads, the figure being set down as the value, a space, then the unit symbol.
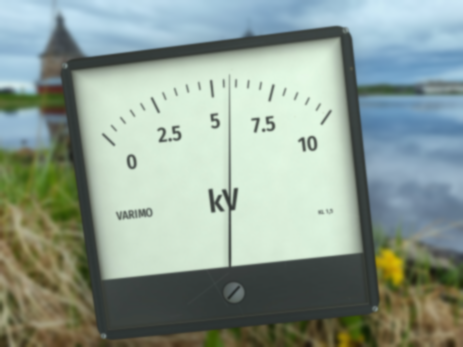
5.75 kV
